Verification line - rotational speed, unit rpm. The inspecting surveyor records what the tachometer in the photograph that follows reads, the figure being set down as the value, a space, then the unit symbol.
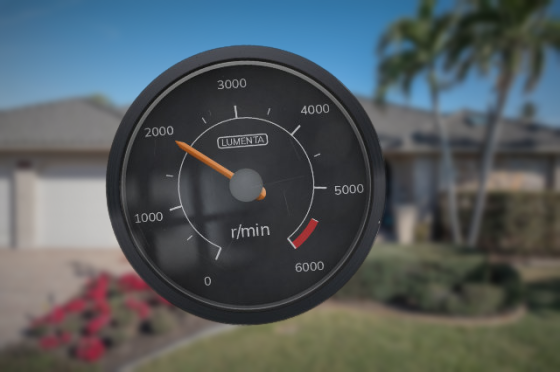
2000 rpm
